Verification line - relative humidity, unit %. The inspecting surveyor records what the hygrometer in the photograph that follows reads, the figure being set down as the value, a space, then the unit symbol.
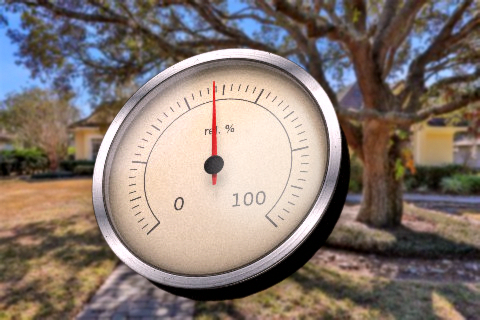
48 %
